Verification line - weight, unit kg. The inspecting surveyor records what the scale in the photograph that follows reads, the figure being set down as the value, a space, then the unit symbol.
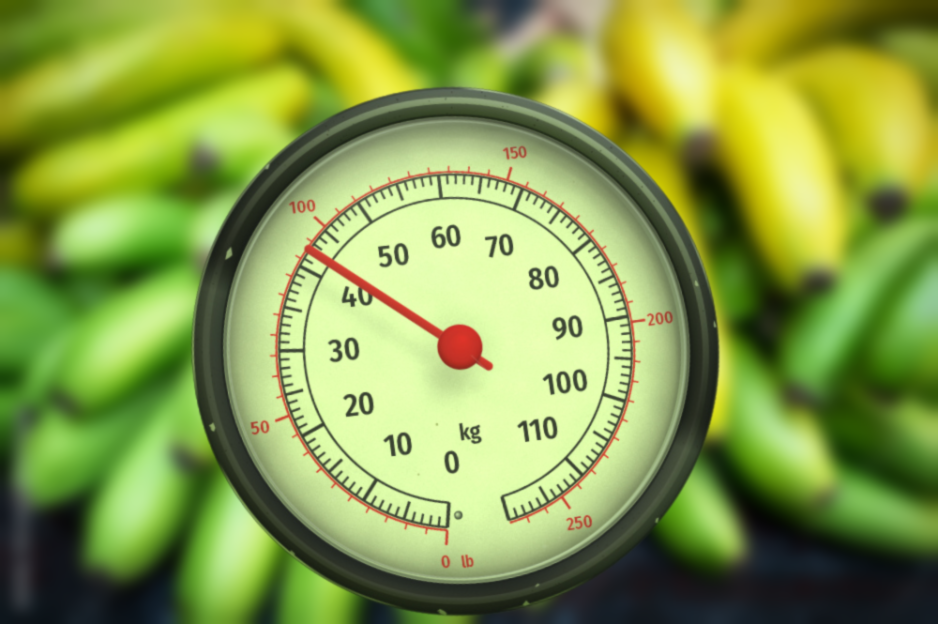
42 kg
